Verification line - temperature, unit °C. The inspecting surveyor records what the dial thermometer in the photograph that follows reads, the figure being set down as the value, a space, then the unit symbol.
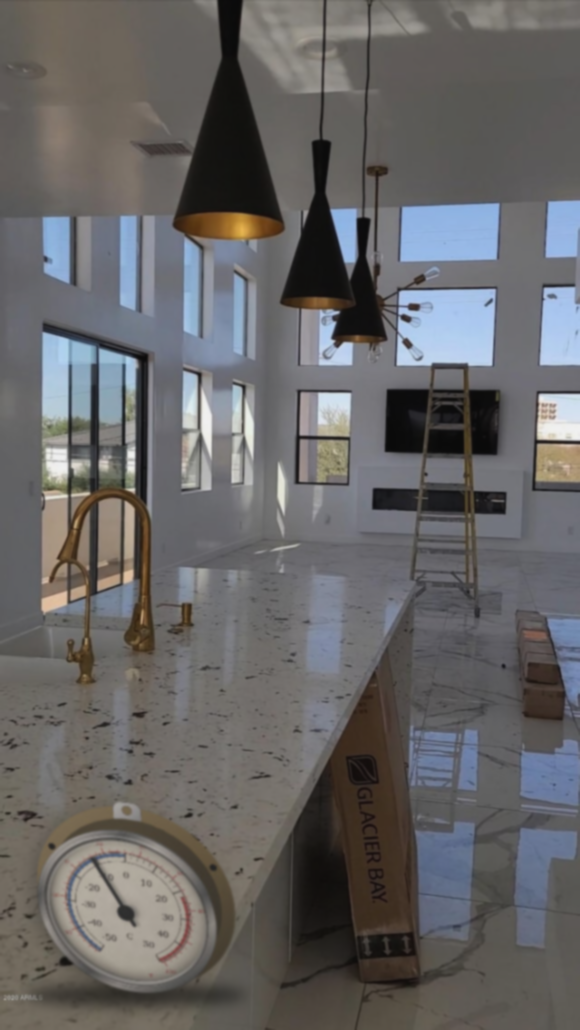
-10 °C
